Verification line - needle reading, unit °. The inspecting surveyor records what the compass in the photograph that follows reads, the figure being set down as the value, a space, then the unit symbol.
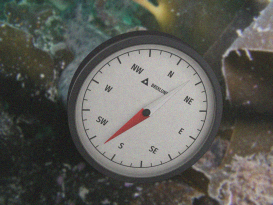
200 °
